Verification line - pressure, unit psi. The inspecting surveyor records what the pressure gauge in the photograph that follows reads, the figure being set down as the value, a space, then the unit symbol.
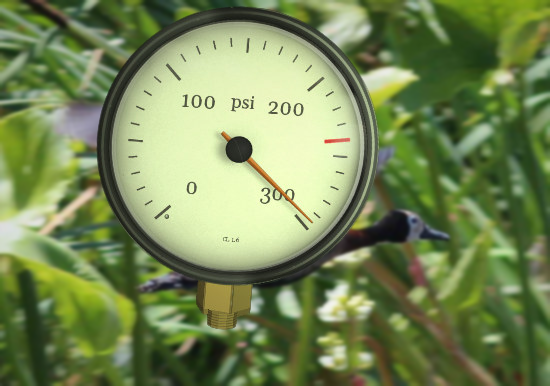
295 psi
